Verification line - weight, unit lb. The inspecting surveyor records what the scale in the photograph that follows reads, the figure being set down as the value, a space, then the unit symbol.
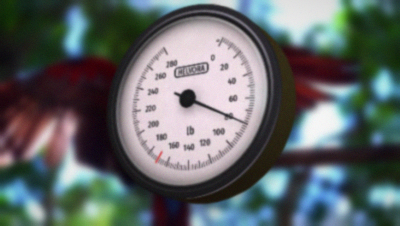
80 lb
